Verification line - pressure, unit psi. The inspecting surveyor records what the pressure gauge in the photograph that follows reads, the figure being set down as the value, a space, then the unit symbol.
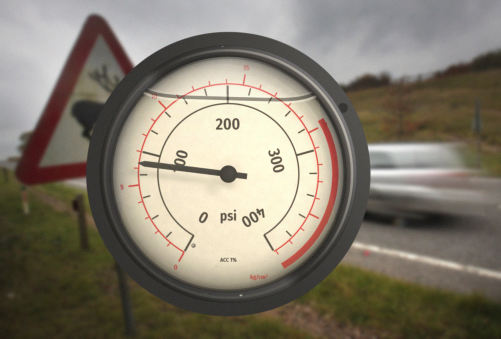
90 psi
